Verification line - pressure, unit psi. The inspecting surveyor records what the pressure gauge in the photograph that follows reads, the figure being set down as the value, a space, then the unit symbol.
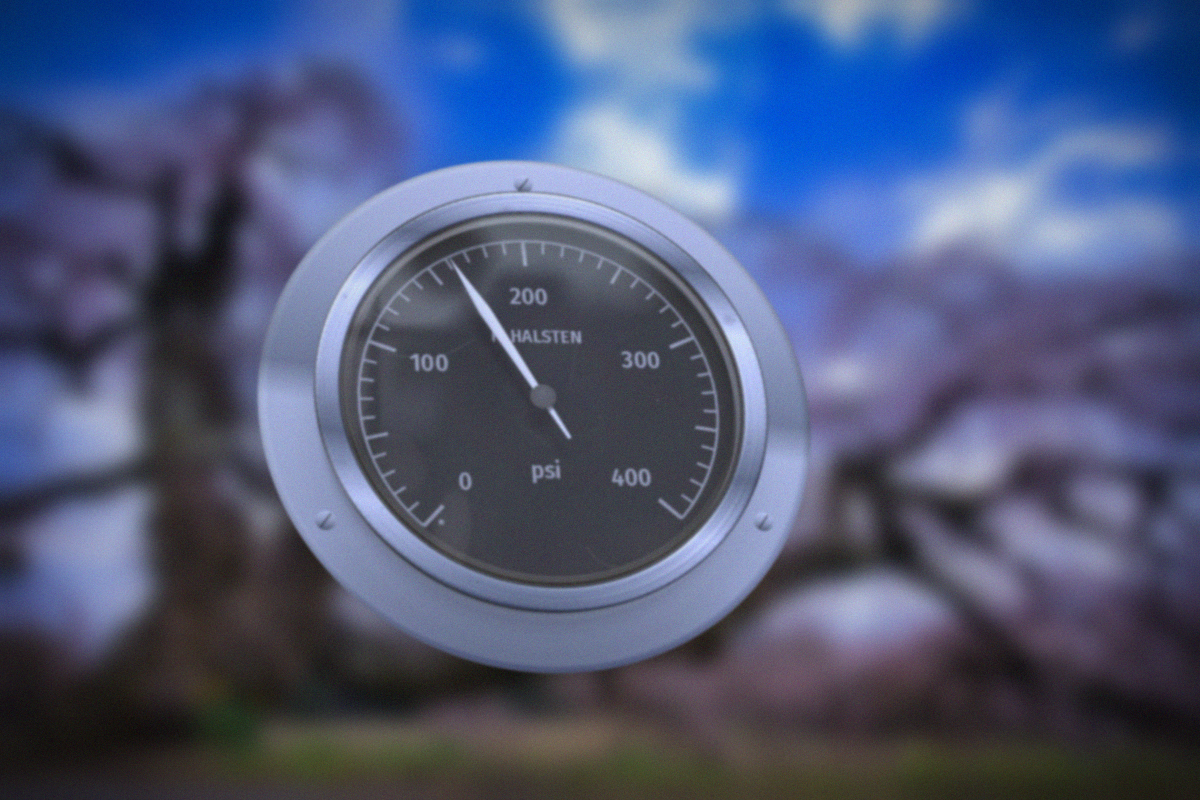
160 psi
